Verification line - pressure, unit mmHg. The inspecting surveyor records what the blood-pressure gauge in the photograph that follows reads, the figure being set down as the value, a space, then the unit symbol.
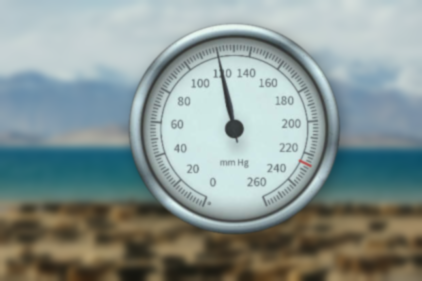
120 mmHg
